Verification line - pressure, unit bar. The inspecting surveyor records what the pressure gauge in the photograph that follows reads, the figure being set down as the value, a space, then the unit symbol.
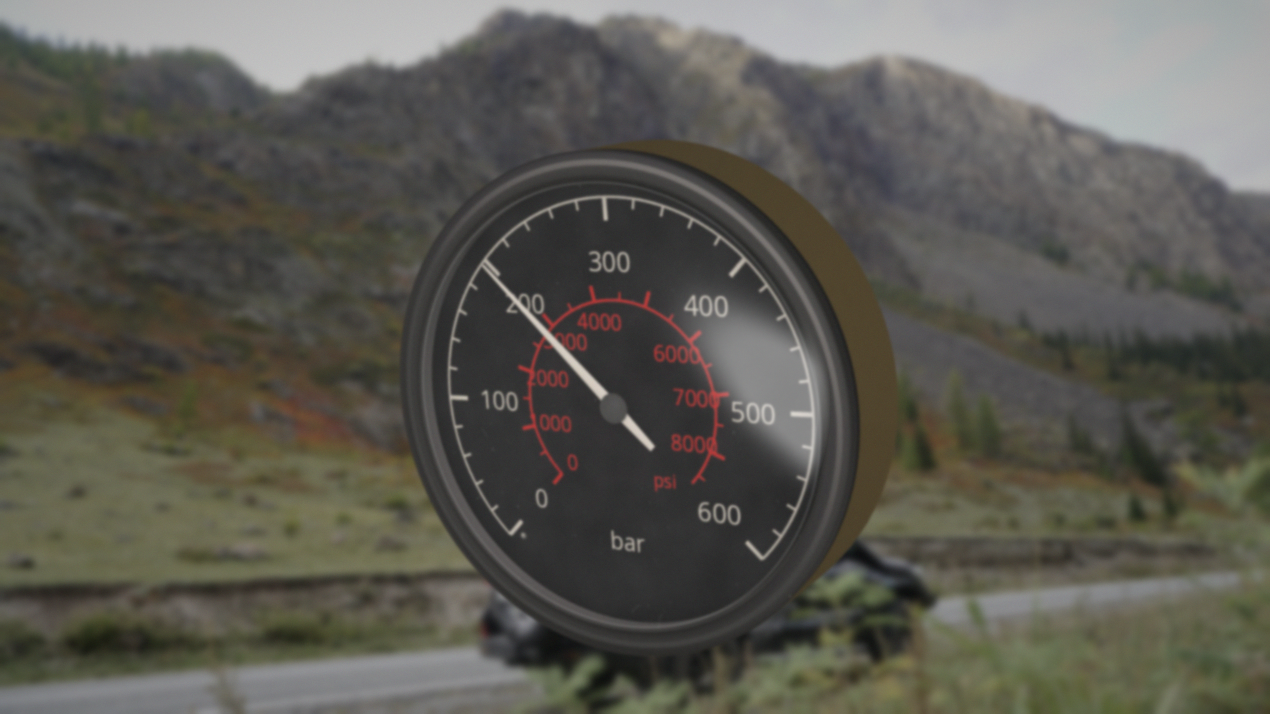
200 bar
